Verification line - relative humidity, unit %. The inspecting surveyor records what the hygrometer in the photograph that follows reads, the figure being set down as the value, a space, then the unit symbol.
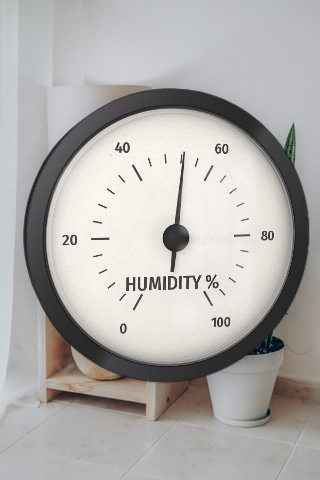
52 %
